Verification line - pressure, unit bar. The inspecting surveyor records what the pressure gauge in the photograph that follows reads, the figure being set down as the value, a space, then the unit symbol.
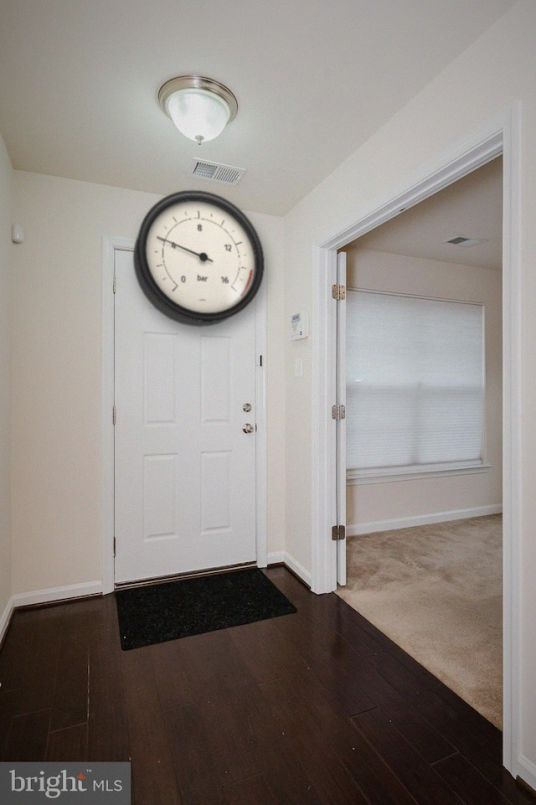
4 bar
